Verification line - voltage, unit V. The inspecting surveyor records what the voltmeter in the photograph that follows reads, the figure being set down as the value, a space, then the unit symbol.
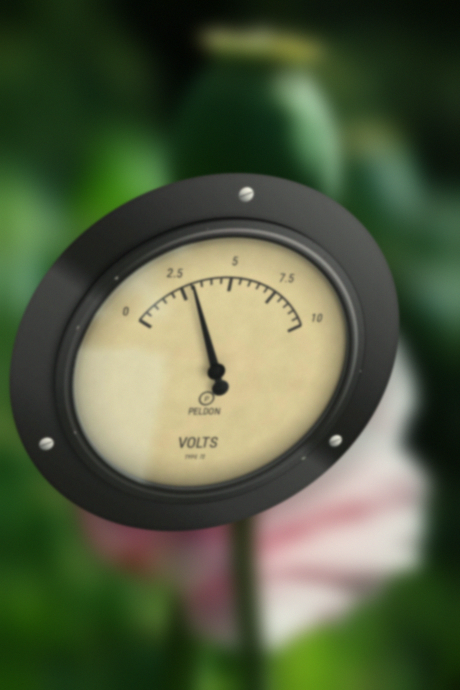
3 V
